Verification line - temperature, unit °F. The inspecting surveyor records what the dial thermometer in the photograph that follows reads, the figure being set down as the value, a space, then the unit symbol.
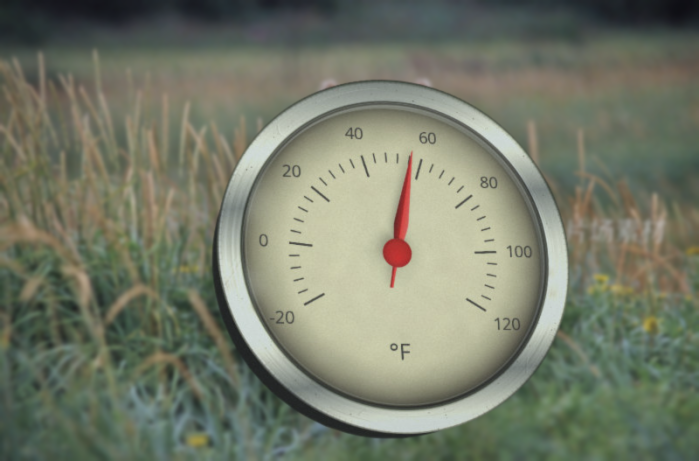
56 °F
